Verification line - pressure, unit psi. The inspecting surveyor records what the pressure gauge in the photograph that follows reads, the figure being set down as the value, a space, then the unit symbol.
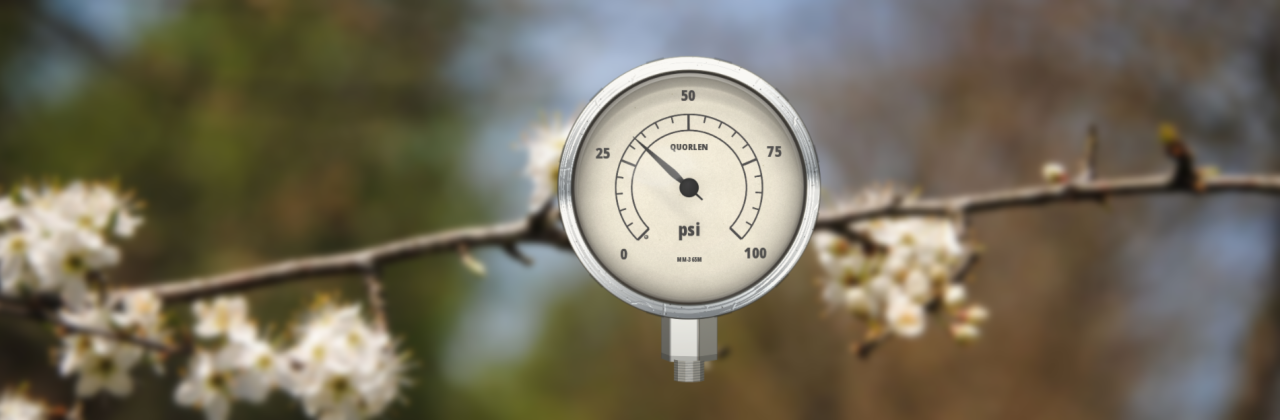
32.5 psi
